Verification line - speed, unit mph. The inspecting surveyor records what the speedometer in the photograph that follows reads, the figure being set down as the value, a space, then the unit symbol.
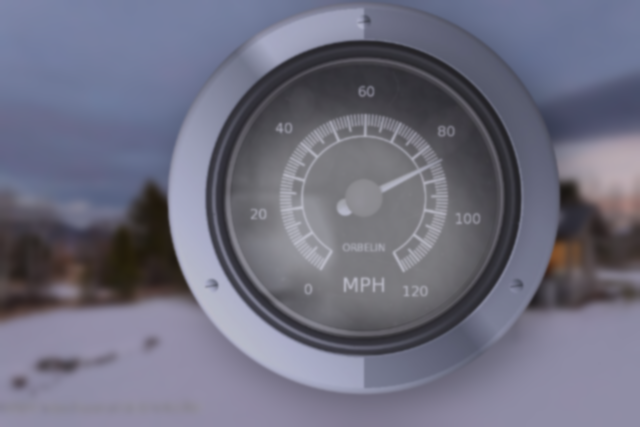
85 mph
